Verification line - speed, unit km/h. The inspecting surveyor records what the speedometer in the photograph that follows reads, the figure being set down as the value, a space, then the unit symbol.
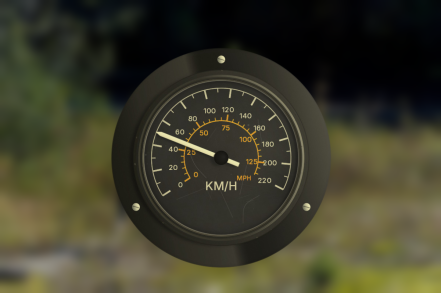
50 km/h
